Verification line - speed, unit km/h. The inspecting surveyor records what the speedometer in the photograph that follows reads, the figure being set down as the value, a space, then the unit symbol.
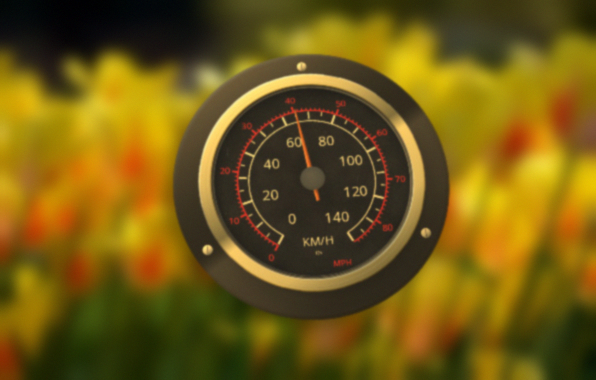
65 km/h
